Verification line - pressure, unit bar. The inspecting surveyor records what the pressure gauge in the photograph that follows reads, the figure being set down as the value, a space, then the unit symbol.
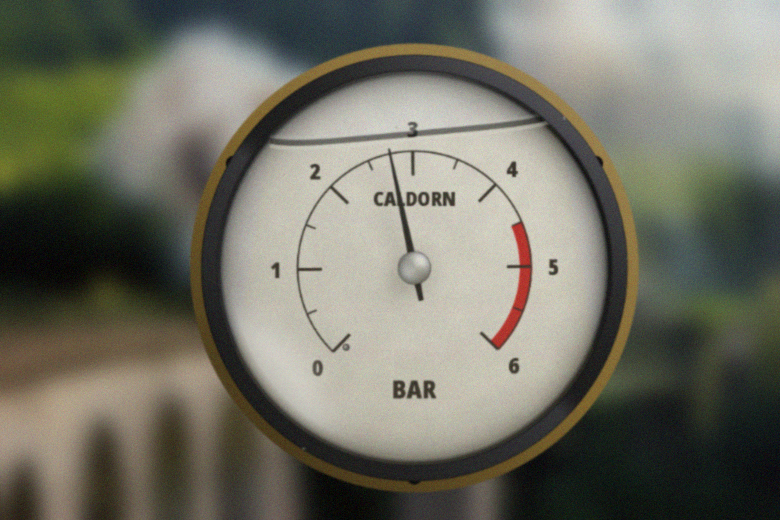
2.75 bar
